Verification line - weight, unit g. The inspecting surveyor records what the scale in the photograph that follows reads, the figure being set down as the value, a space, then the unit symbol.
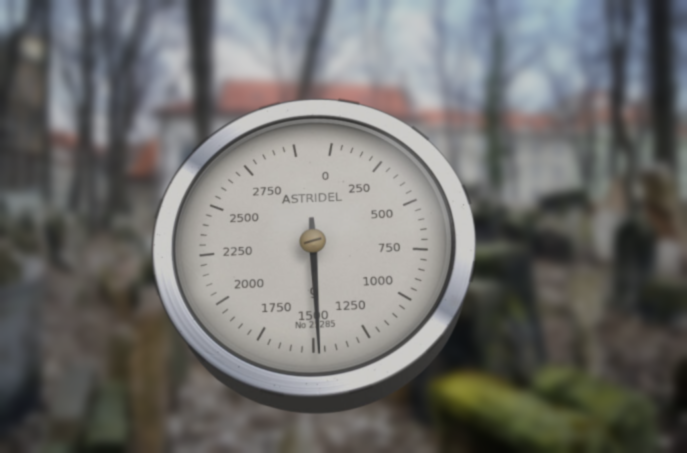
1475 g
